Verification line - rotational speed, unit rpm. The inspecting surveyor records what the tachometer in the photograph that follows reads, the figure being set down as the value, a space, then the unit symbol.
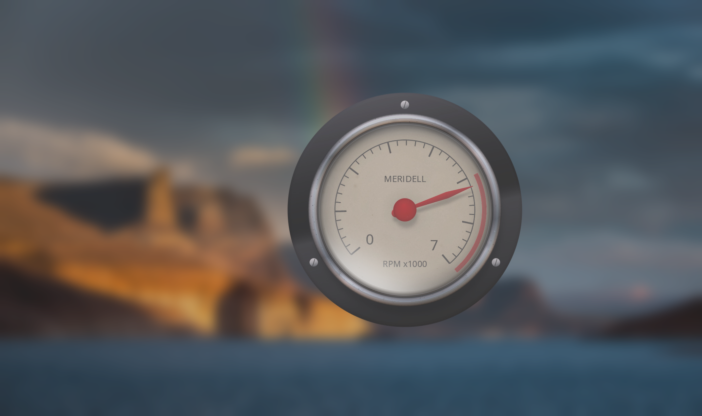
5200 rpm
